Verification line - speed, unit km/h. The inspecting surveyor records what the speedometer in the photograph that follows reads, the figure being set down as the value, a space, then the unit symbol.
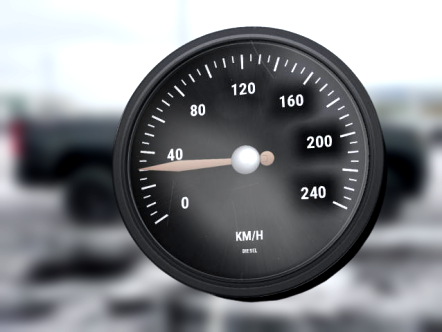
30 km/h
